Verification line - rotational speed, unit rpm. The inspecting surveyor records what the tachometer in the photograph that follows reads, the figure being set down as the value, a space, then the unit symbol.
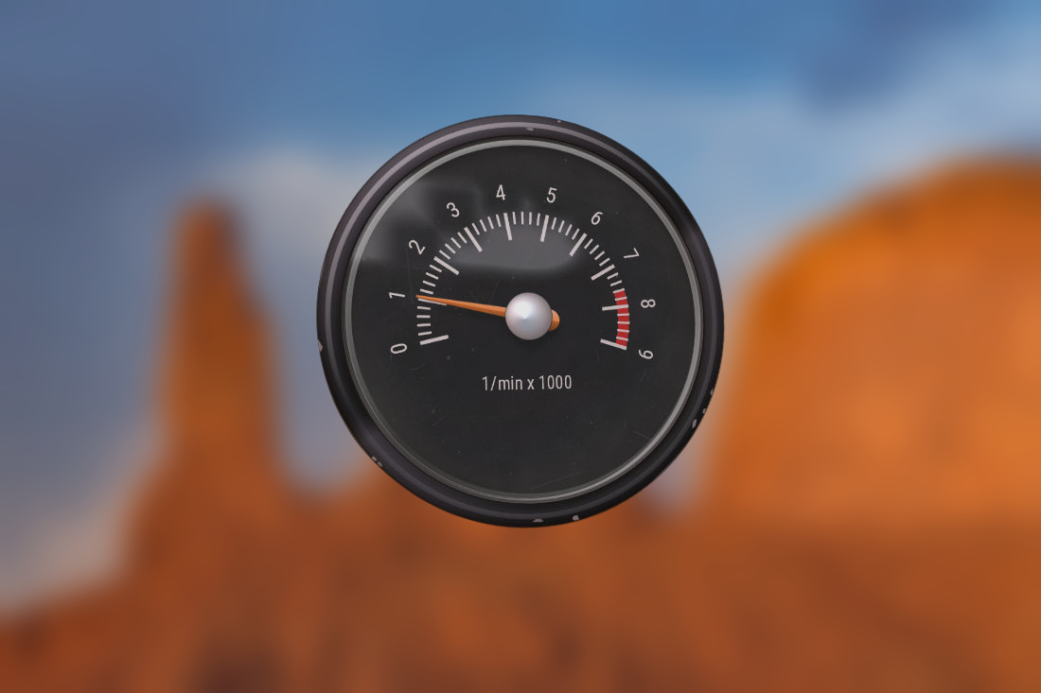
1000 rpm
